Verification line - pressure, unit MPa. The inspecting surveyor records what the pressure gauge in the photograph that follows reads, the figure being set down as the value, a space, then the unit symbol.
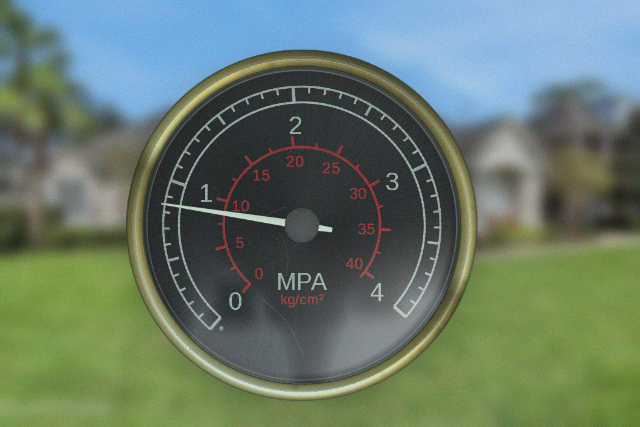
0.85 MPa
